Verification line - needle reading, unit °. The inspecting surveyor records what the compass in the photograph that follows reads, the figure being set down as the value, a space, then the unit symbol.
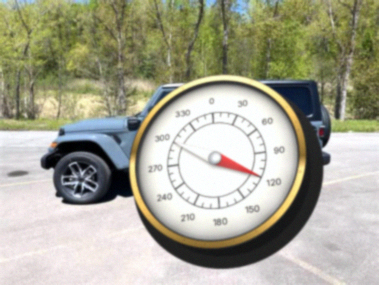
120 °
